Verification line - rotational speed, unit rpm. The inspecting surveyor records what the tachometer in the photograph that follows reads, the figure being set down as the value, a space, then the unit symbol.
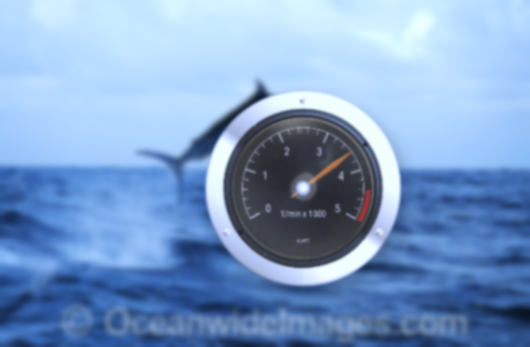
3600 rpm
